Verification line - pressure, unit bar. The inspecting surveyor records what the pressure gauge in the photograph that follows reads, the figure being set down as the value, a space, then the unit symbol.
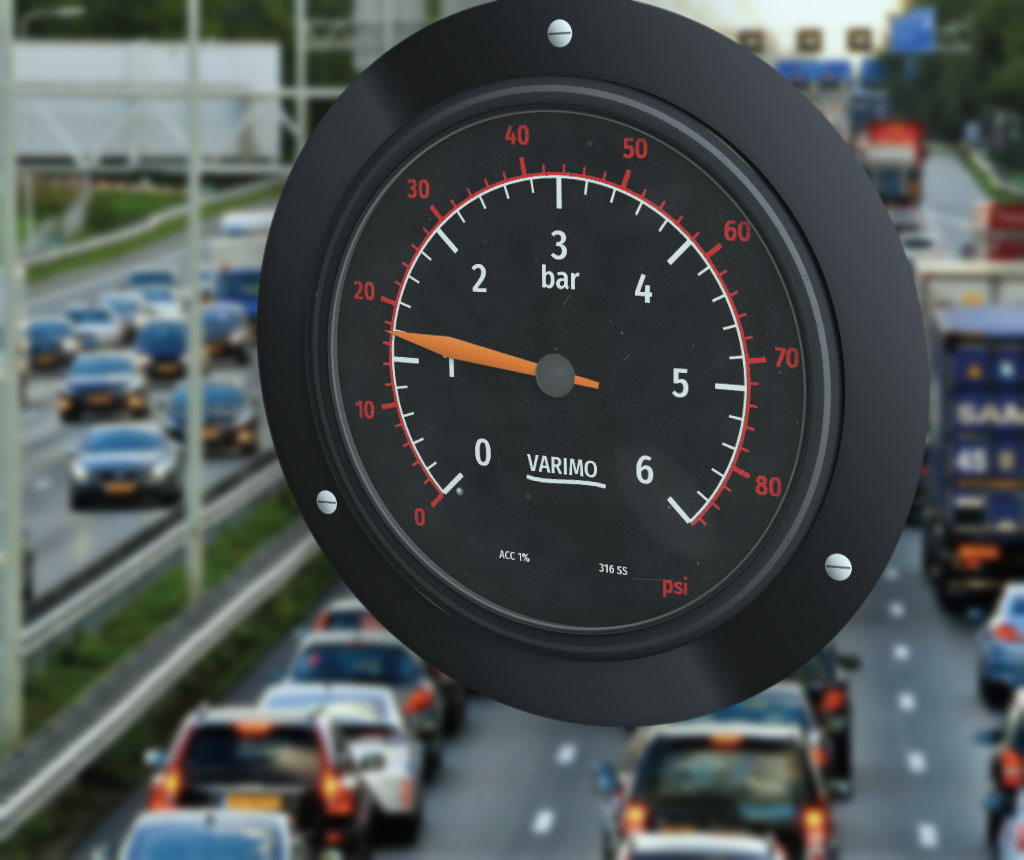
1.2 bar
